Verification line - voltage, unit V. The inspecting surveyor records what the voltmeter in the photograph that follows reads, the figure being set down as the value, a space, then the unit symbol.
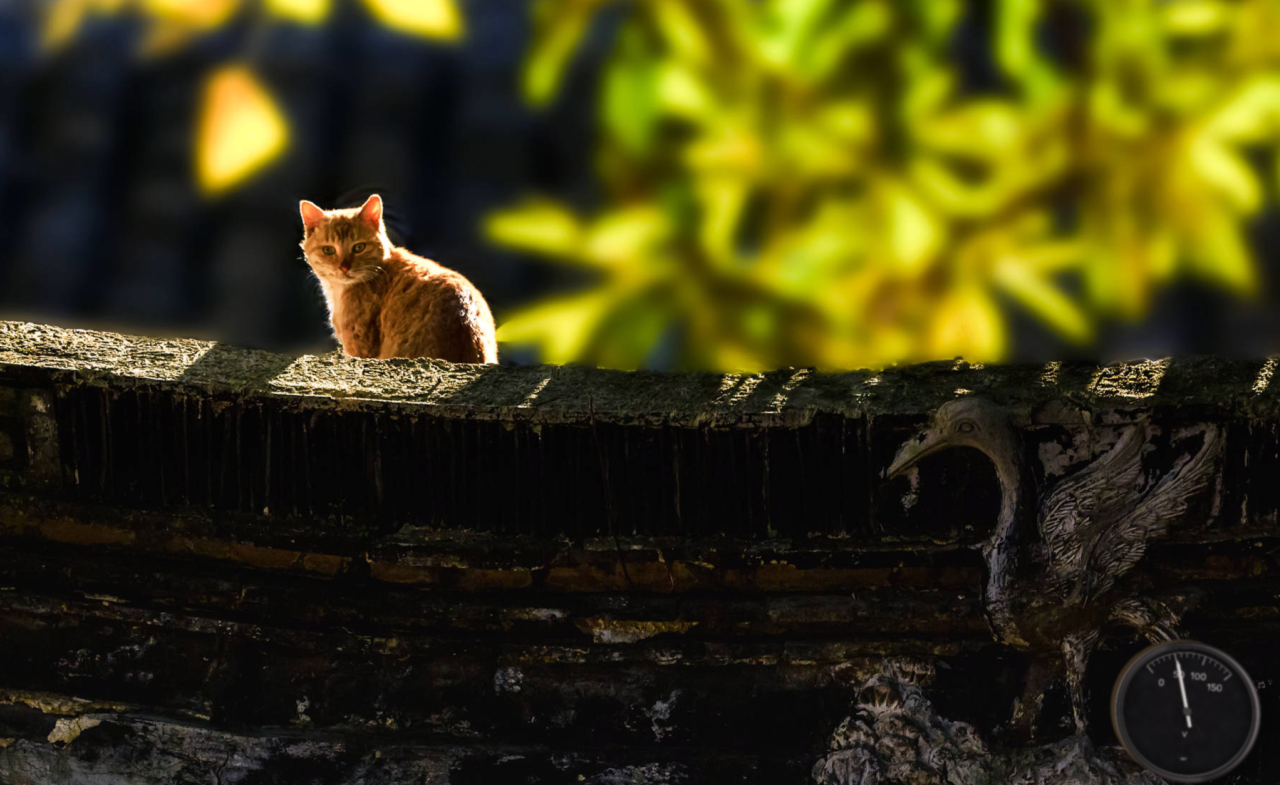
50 V
